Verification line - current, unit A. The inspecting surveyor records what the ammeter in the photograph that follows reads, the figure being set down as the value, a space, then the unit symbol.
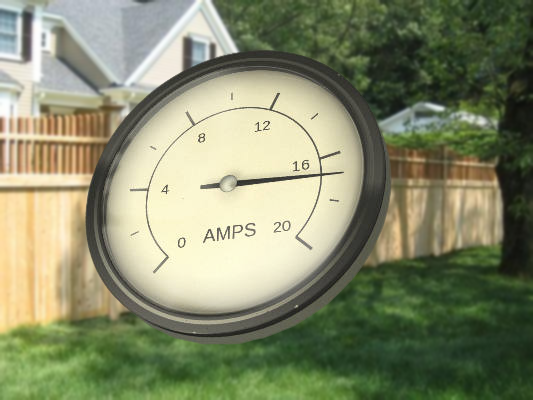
17 A
